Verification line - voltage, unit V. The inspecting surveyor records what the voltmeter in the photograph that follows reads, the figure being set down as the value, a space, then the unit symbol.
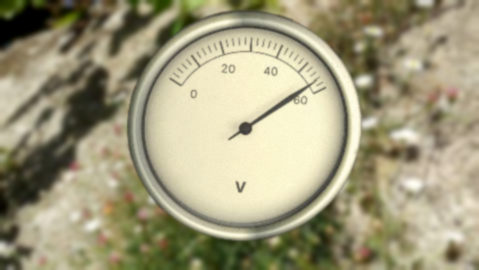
56 V
